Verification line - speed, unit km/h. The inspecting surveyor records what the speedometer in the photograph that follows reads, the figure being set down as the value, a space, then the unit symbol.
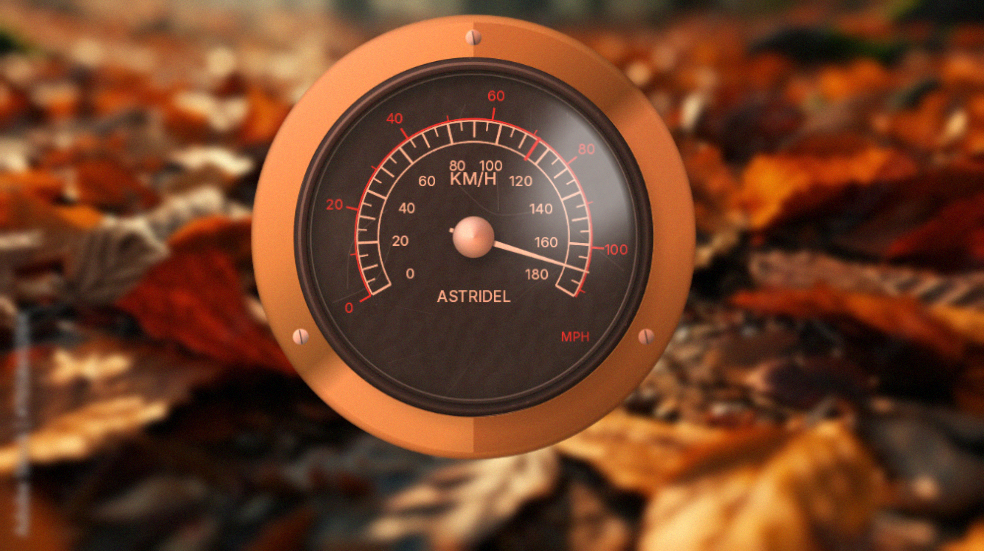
170 km/h
